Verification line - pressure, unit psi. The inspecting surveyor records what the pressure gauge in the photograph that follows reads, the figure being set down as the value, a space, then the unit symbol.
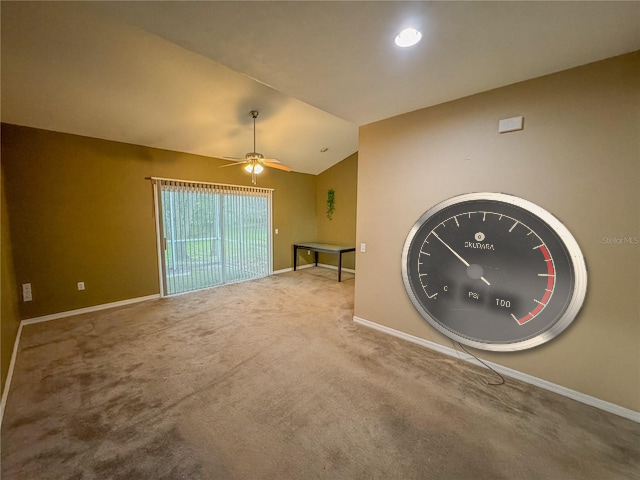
30 psi
